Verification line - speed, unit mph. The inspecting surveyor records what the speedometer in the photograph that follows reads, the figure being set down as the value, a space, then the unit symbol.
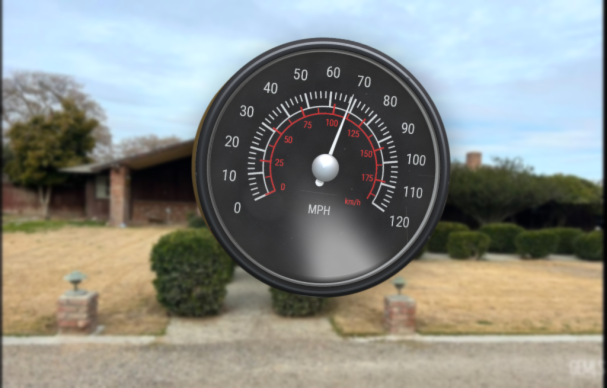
68 mph
